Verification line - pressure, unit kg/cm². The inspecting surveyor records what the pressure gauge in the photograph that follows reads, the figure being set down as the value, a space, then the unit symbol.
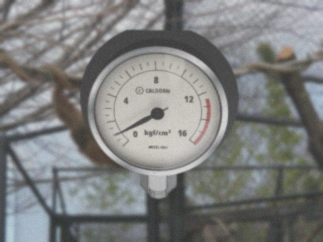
1 kg/cm²
